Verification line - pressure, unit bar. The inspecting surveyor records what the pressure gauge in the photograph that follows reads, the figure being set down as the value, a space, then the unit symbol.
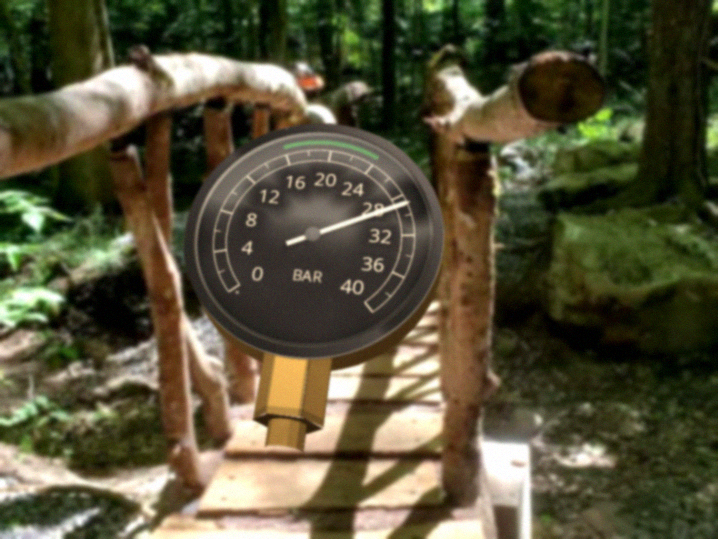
29 bar
